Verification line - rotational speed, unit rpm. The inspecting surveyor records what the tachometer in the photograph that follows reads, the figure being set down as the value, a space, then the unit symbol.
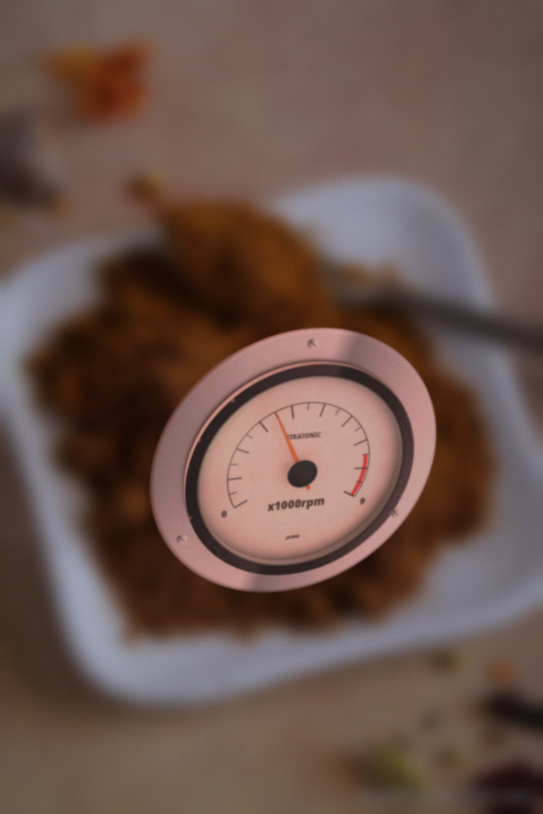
3500 rpm
